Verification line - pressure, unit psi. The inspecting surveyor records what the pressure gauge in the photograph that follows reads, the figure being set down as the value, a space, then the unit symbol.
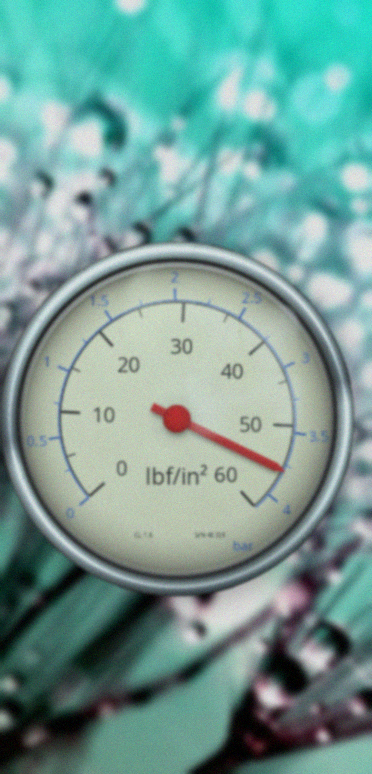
55 psi
